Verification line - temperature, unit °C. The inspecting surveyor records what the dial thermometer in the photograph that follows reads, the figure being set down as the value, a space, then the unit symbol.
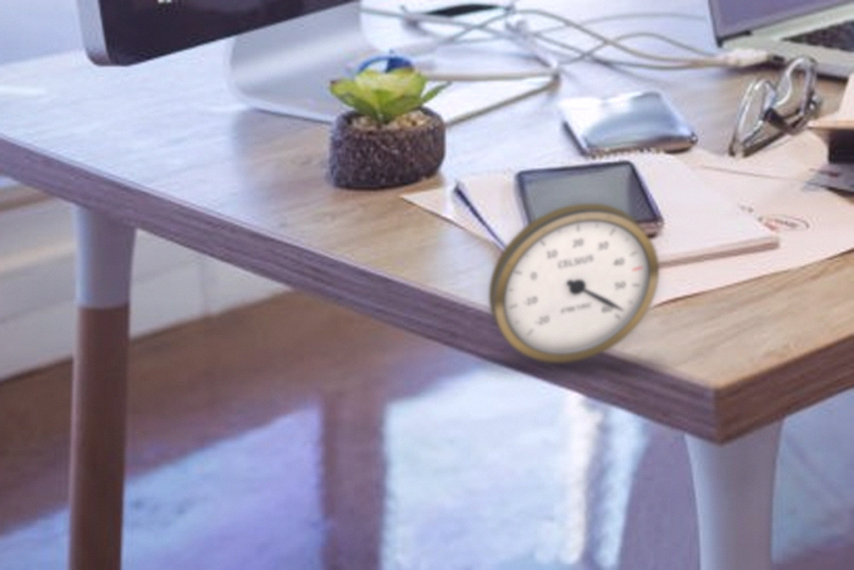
57.5 °C
